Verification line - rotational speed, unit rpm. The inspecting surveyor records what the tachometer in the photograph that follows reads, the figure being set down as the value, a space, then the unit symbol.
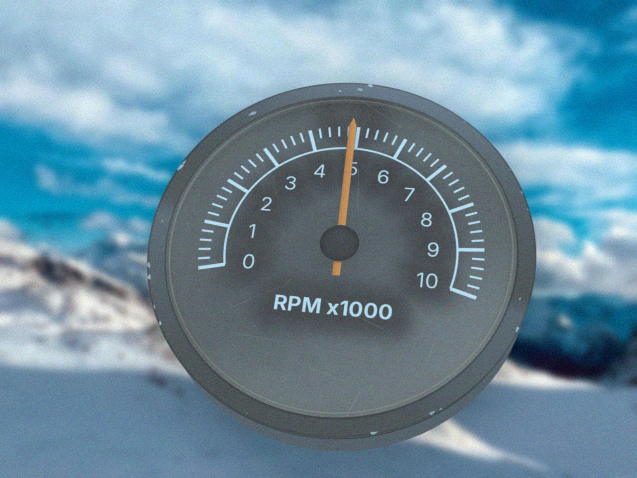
4900 rpm
